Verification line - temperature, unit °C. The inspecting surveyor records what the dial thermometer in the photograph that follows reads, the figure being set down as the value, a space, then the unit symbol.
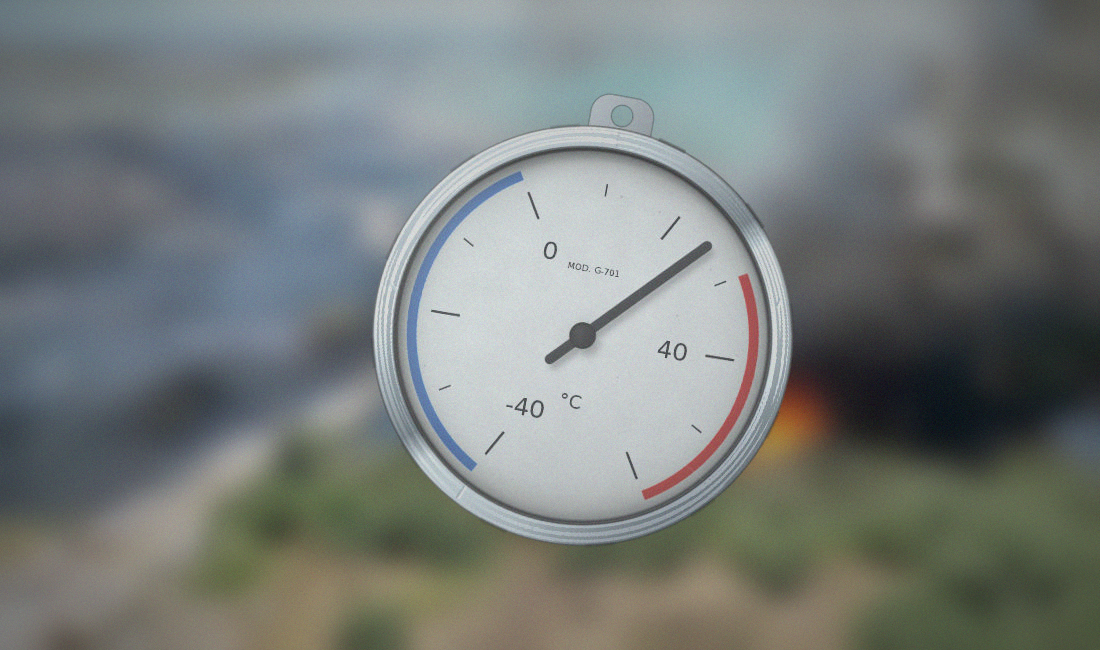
25 °C
